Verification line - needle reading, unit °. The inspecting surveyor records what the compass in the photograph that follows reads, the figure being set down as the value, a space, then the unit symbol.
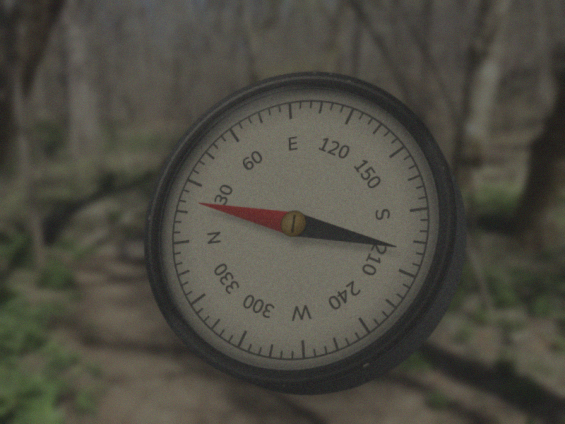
20 °
